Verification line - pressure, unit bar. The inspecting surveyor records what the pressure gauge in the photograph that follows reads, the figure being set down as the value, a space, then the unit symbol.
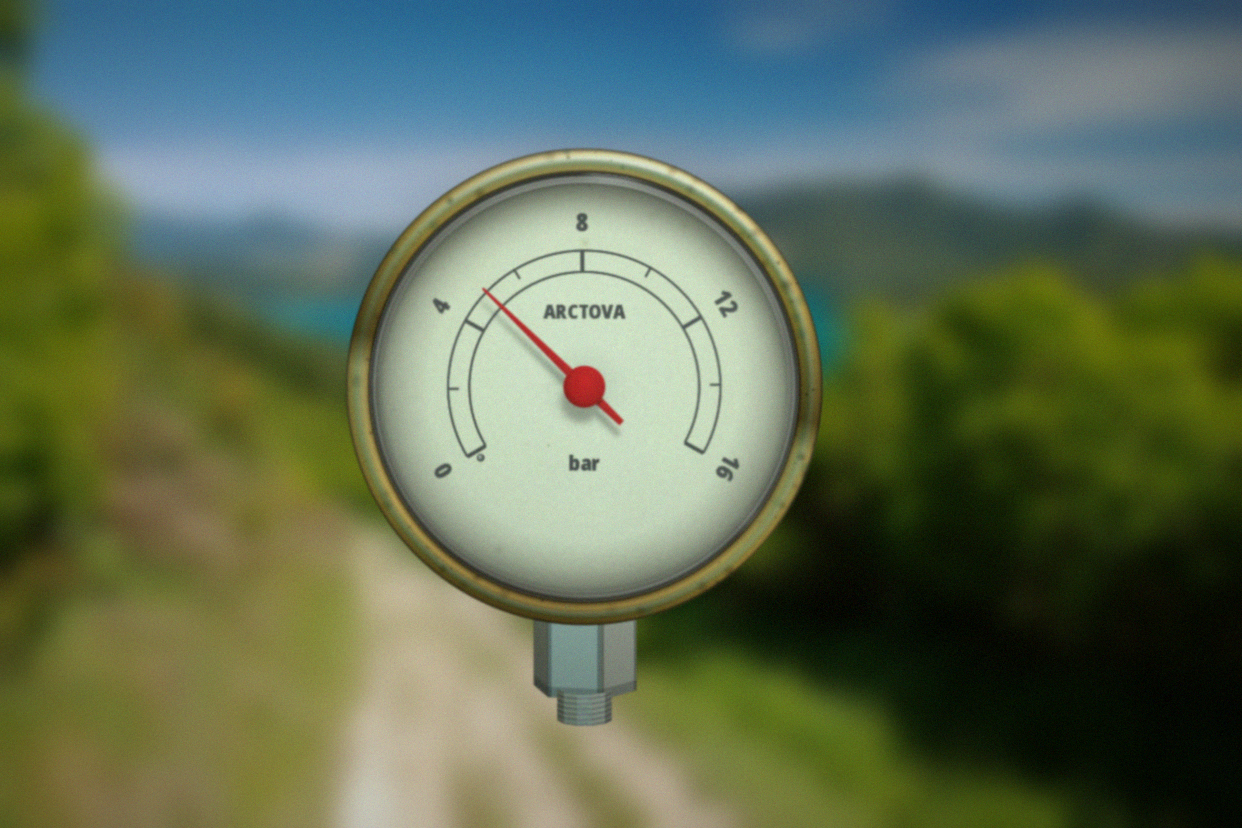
5 bar
